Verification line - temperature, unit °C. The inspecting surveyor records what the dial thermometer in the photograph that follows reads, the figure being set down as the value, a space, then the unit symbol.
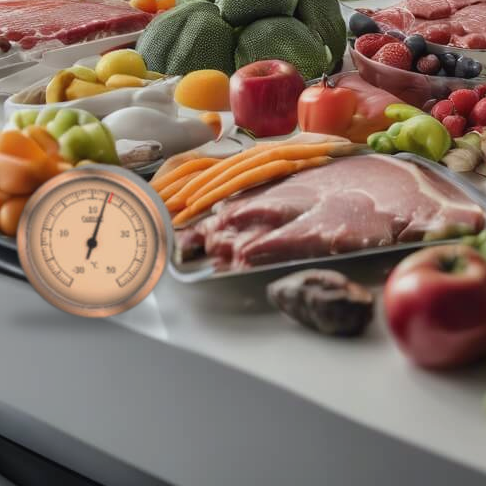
15 °C
